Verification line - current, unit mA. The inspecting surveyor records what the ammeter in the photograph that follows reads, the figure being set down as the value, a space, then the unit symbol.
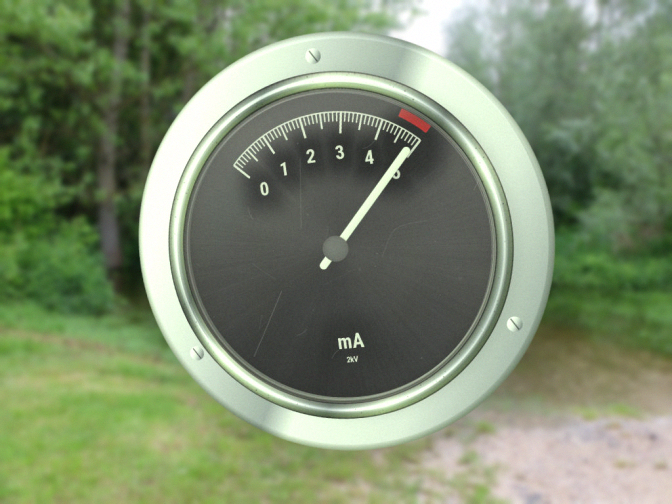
4.9 mA
